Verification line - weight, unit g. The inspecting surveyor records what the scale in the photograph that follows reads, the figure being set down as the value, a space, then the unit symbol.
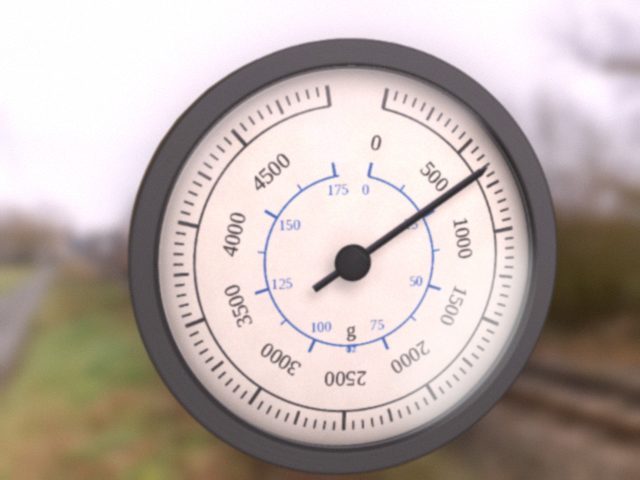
650 g
